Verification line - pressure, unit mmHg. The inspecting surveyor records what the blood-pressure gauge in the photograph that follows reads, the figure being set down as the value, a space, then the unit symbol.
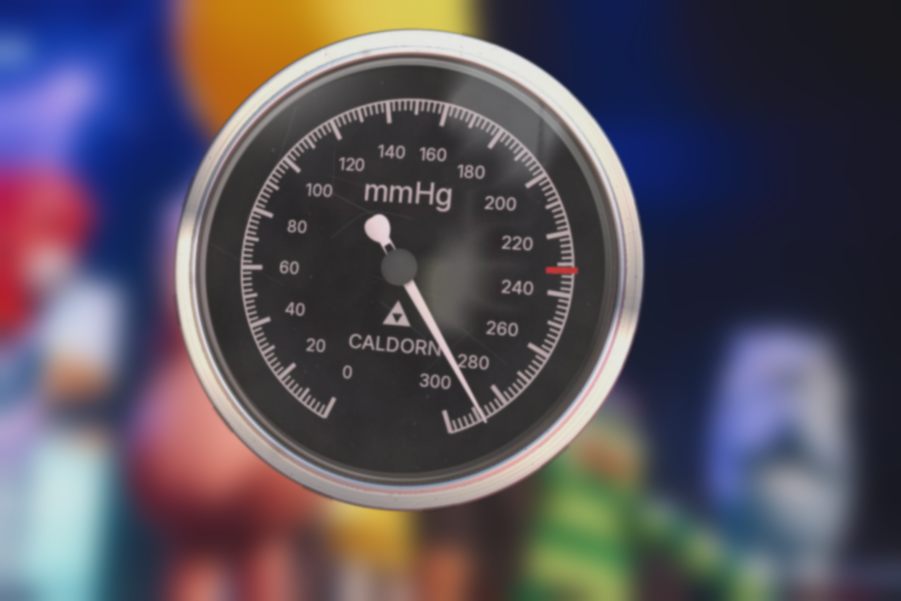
288 mmHg
